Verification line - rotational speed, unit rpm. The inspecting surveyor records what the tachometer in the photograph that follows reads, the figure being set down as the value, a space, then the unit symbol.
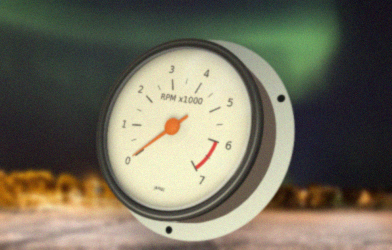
0 rpm
